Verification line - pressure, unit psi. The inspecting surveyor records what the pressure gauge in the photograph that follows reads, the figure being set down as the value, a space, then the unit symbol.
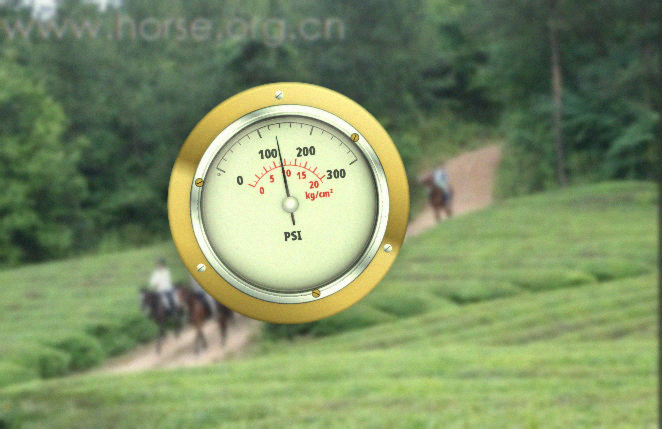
130 psi
